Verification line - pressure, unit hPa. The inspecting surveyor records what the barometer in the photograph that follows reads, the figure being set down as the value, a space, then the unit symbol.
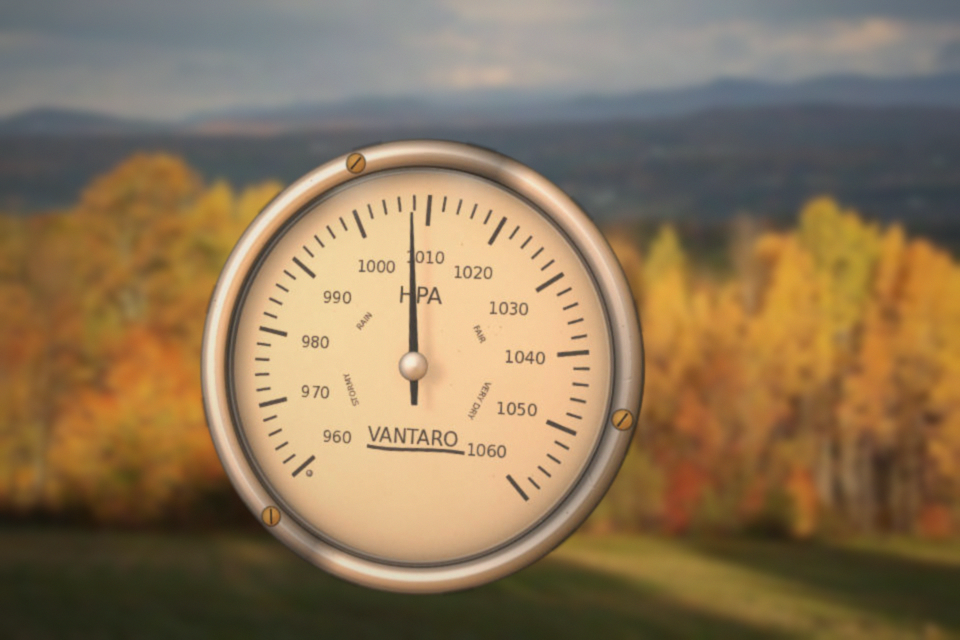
1008 hPa
